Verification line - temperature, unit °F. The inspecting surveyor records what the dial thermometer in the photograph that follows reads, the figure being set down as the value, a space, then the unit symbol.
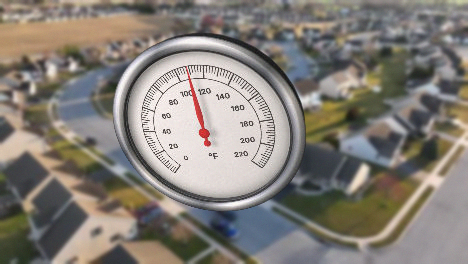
110 °F
